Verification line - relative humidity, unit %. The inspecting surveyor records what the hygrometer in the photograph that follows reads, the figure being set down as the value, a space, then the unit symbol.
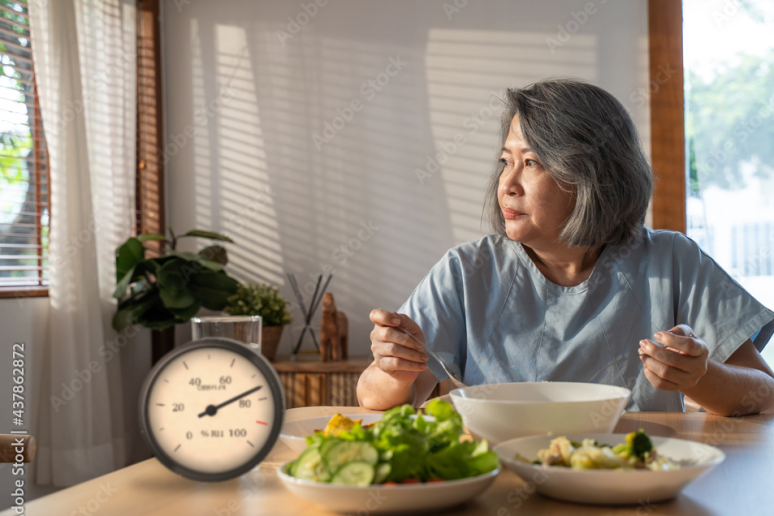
75 %
